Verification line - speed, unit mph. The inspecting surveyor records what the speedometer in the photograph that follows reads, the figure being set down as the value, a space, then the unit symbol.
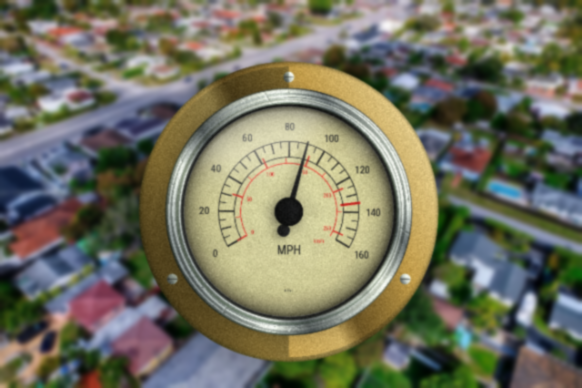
90 mph
